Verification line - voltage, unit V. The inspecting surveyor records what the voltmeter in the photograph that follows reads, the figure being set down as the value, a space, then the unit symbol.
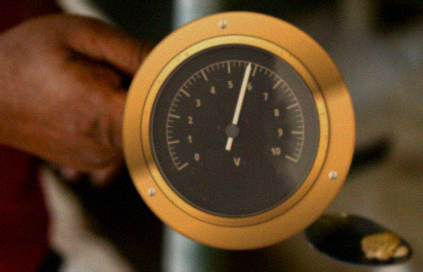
5.8 V
